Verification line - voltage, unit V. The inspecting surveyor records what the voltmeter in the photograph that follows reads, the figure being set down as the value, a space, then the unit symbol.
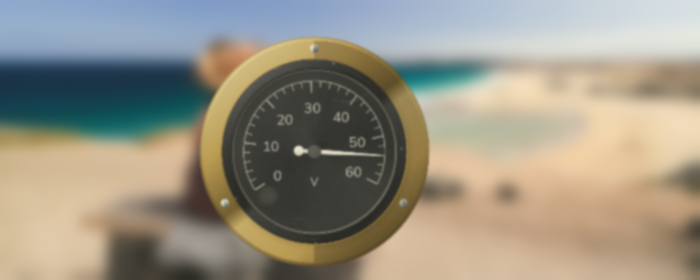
54 V
